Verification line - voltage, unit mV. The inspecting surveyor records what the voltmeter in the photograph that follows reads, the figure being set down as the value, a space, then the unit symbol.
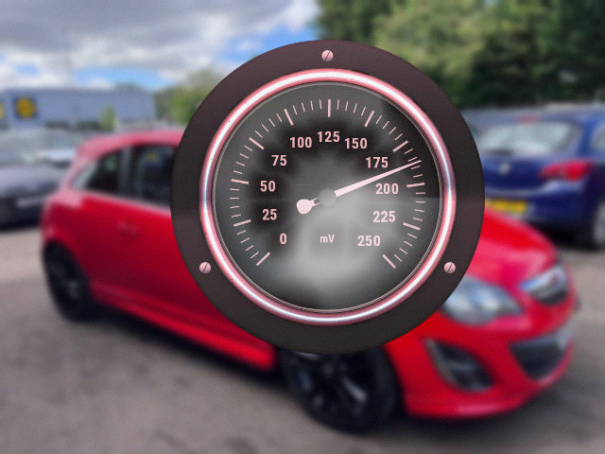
187.5 mV
